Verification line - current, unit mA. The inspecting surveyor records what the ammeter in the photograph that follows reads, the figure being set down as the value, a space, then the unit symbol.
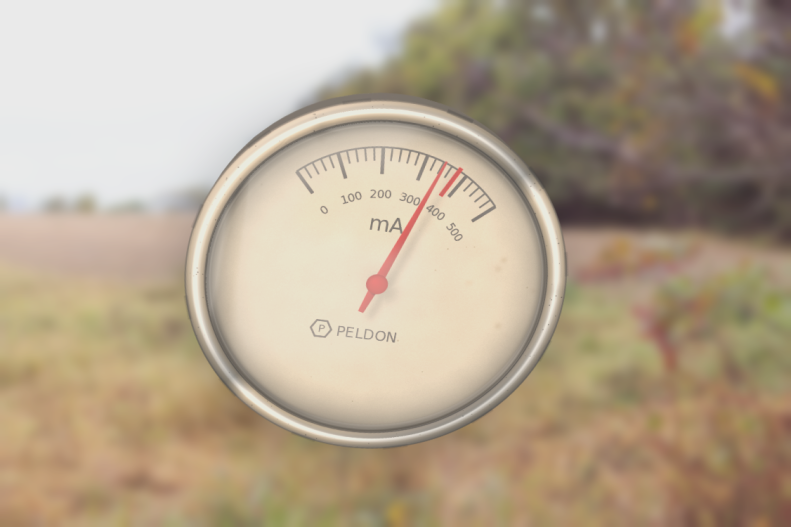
340 mA
